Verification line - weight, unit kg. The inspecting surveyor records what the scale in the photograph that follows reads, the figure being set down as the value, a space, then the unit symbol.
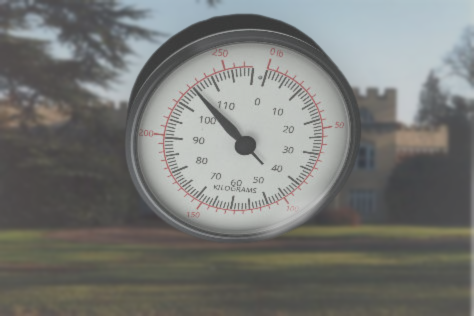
105 kg
